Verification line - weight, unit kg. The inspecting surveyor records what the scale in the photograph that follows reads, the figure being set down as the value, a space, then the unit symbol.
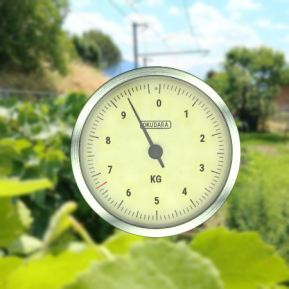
9.4 kg
